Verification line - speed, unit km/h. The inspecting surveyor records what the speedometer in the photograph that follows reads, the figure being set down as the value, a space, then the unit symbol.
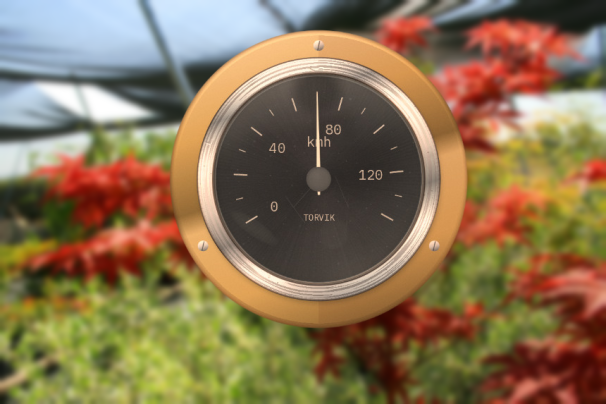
70 km/h
